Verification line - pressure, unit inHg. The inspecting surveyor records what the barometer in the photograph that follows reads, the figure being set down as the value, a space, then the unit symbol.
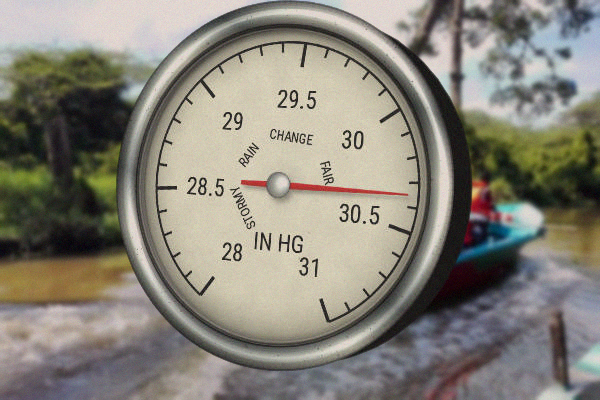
30.35 inHg
